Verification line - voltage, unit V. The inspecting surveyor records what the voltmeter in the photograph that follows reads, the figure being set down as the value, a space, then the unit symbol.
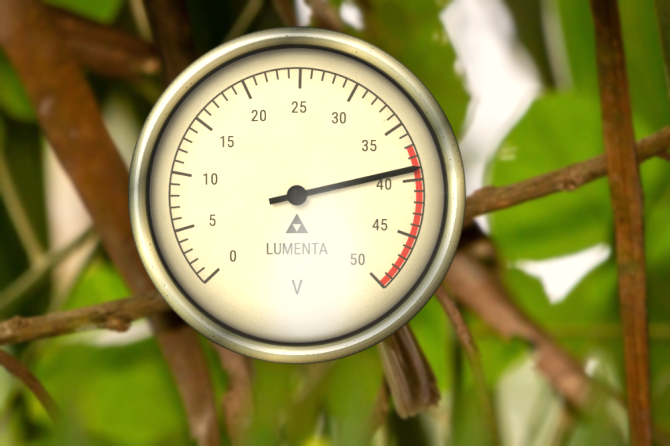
39 V
